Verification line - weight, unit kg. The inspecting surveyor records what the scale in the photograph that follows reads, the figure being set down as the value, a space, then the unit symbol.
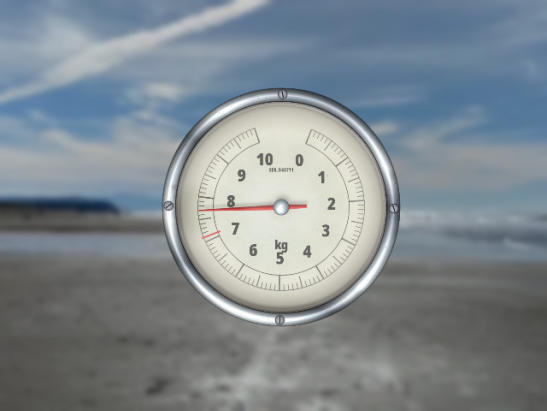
7.7 kg
